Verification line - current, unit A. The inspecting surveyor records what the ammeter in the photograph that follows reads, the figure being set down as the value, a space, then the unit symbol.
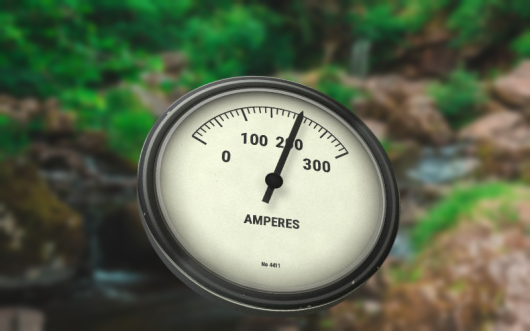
200 A
